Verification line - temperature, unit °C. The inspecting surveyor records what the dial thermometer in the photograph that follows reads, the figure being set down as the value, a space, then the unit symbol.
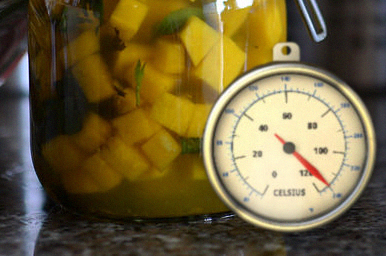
115 °C
